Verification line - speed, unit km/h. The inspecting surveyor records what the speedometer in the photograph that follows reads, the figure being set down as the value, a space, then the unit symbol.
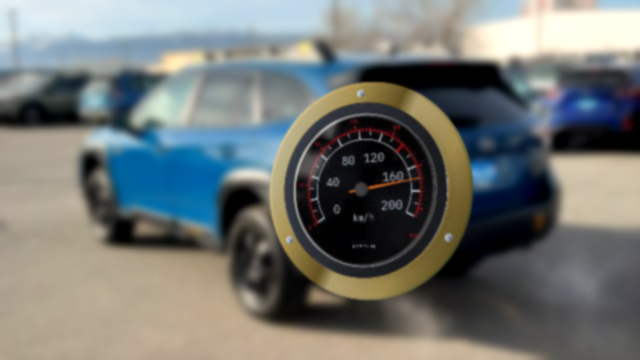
170 km/h
